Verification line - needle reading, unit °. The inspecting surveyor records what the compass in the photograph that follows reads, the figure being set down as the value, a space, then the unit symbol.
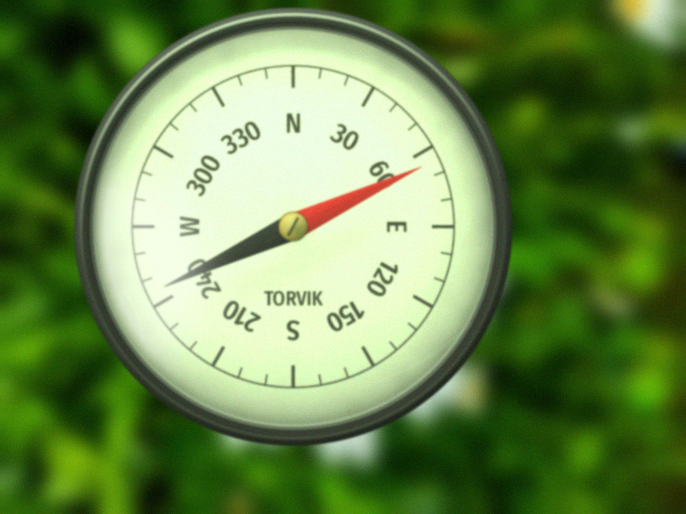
65 °
